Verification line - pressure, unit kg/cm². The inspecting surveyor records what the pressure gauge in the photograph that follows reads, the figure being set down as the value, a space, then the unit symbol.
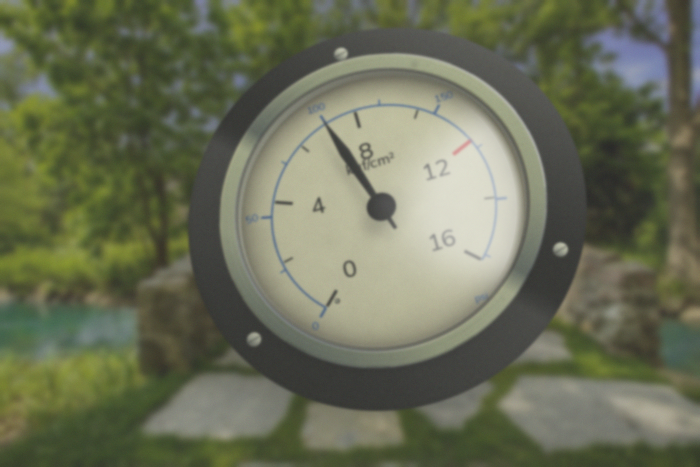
7 kg/cm²
